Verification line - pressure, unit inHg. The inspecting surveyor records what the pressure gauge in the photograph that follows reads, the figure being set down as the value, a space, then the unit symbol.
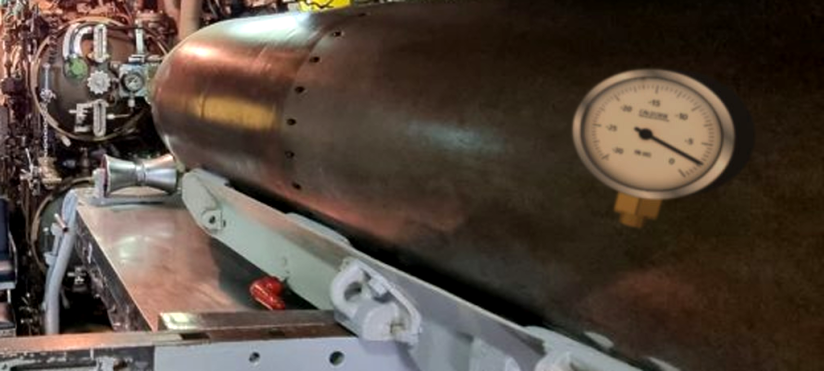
-2.5 inHg
